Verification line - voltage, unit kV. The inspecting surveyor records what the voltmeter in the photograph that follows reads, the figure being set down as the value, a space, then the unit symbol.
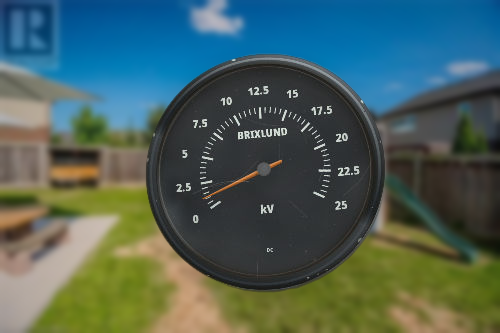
1 kV
